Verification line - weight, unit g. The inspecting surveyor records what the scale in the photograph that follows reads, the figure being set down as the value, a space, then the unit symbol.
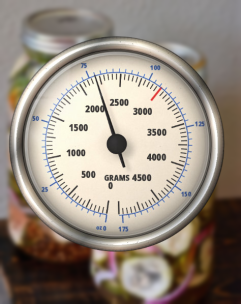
2200 g
